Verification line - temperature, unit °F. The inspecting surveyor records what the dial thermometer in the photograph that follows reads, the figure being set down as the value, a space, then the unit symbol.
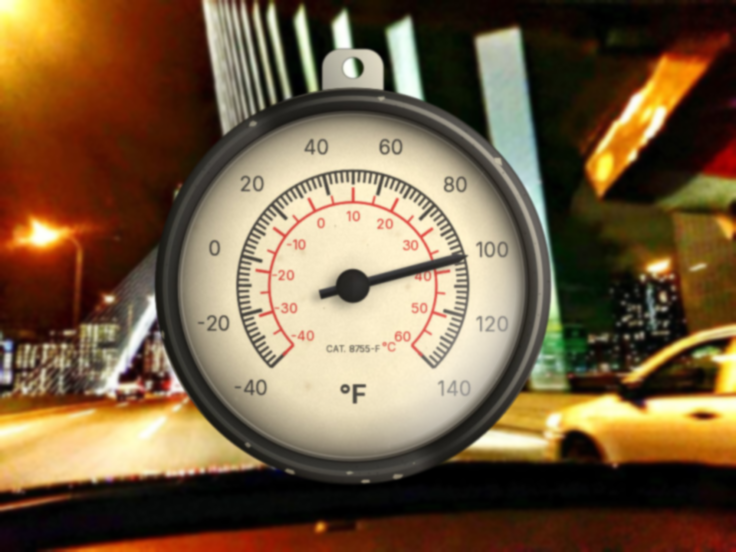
100 °F
